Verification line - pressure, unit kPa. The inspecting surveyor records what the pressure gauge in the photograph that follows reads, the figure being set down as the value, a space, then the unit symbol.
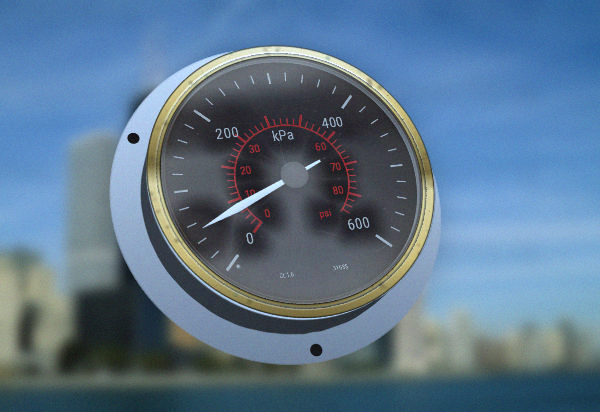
50 kPa
